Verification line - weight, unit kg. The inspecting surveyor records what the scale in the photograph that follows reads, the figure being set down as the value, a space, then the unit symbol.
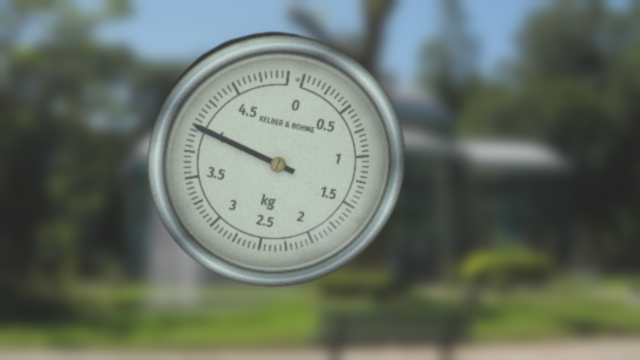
4 kg
